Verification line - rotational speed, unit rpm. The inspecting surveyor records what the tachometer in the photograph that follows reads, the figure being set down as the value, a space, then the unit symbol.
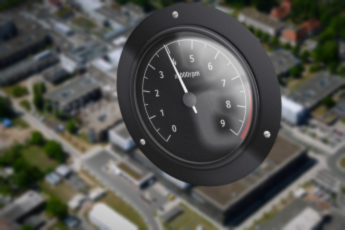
4000 rpm
